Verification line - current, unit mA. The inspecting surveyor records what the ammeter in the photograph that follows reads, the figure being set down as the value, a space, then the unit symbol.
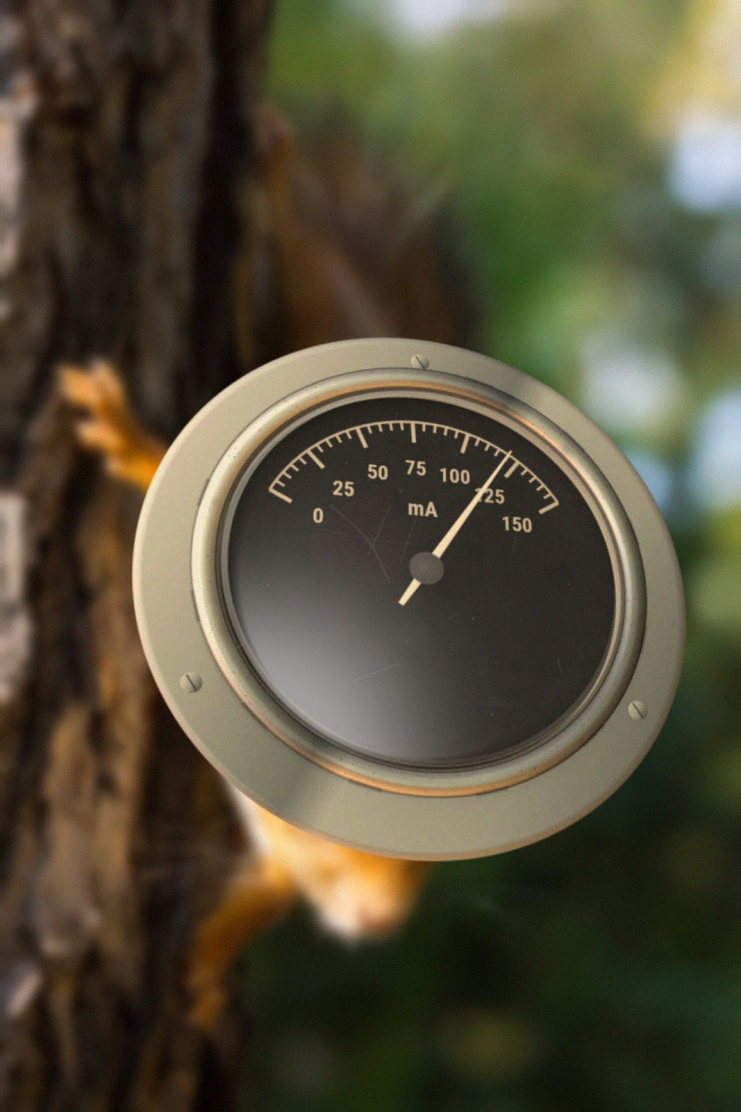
120 mA
